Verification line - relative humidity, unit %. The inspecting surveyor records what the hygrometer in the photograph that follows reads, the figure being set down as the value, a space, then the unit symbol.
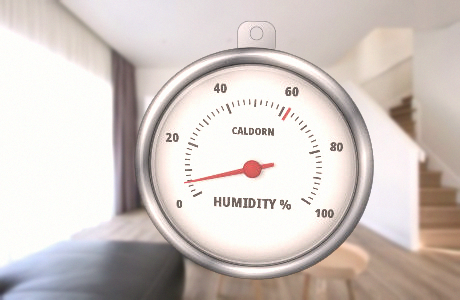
6 %
